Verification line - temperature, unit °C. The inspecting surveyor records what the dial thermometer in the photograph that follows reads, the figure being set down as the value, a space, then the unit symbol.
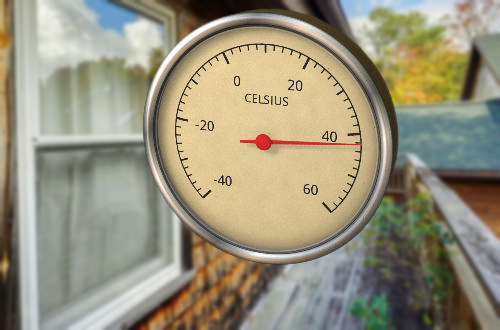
42 °C
